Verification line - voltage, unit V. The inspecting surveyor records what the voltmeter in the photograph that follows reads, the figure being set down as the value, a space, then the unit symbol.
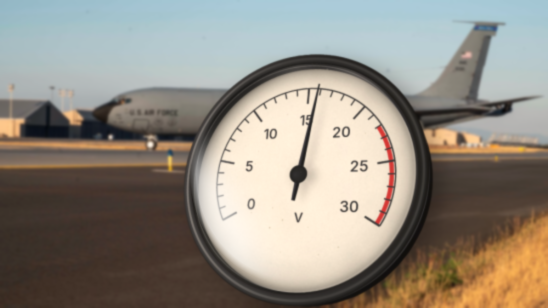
16 V
